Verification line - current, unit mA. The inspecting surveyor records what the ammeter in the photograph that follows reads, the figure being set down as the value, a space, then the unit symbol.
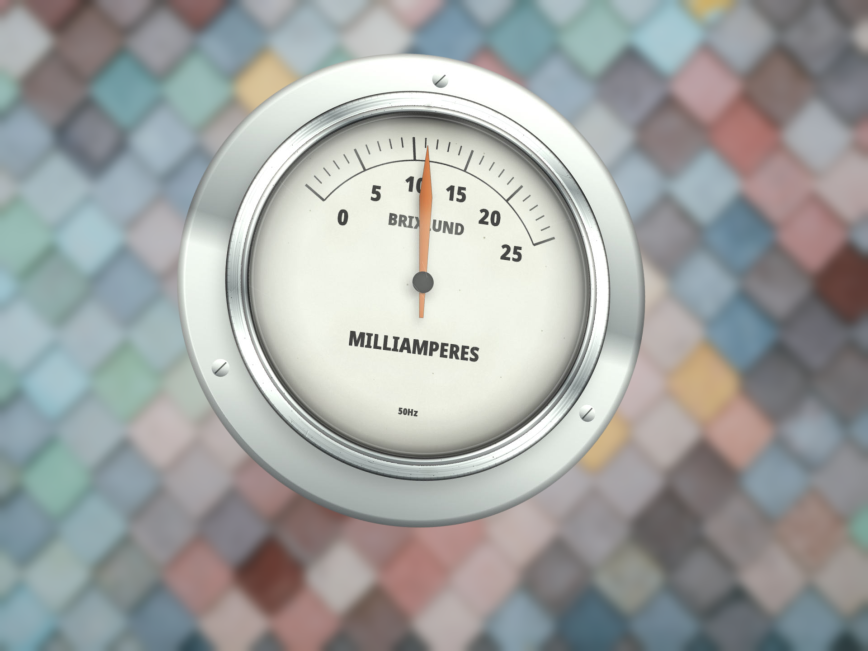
11 mA
